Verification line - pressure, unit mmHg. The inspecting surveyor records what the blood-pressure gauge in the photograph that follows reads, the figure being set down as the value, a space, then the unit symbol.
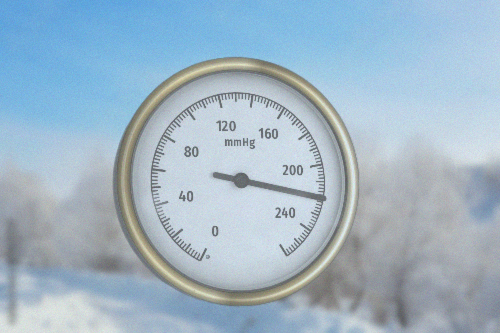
220 mmHg
